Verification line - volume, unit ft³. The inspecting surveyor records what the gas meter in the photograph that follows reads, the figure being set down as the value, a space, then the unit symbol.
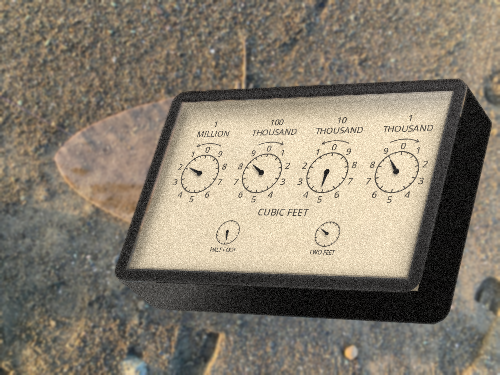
184900 ft³
